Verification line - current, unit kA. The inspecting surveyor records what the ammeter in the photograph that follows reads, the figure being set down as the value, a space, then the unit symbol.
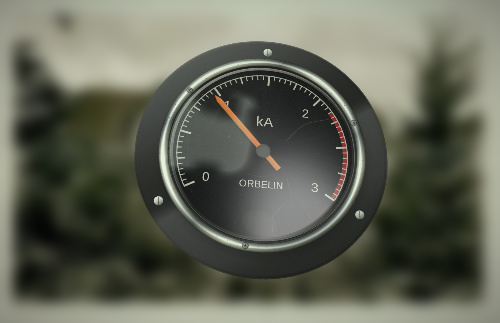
0.95 kA
